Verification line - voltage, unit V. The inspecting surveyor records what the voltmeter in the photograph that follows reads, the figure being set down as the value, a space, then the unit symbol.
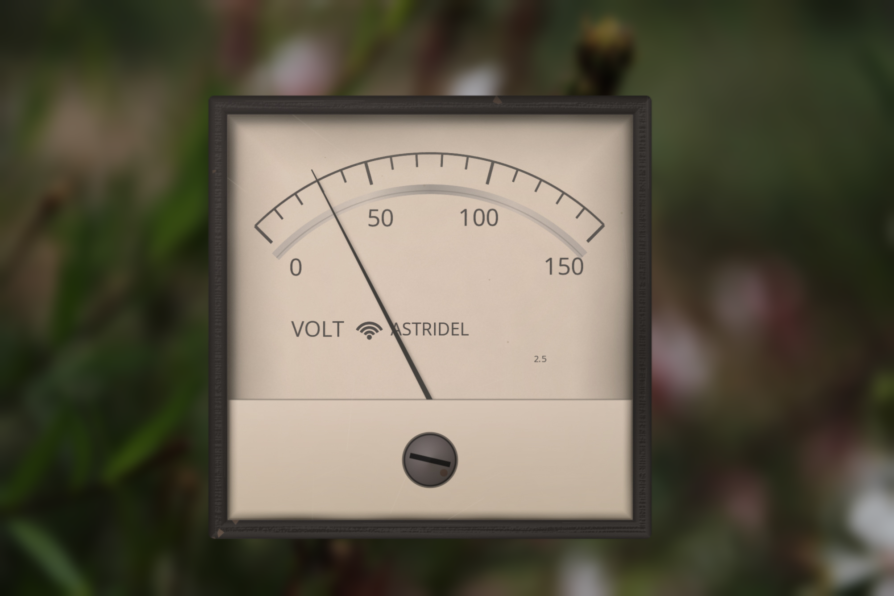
30 V
